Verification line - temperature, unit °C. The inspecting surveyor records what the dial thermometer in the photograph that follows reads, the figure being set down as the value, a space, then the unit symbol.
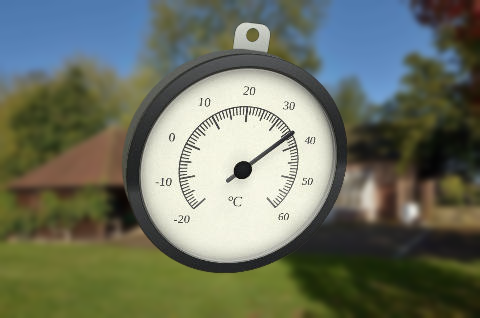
35 °C
